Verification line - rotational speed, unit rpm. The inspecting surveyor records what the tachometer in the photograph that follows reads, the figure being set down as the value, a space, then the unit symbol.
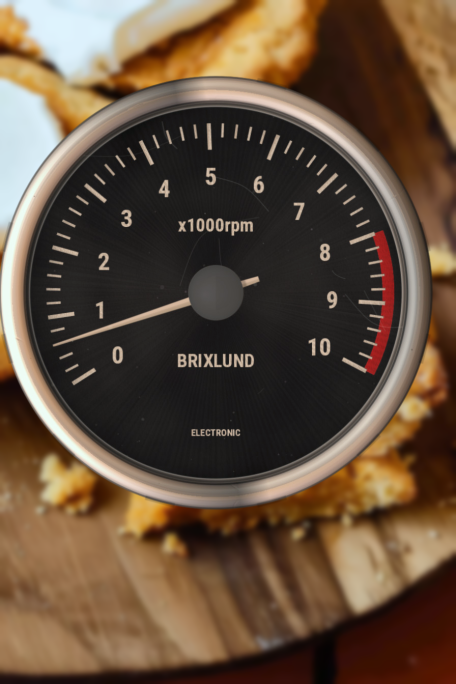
600 rpm
